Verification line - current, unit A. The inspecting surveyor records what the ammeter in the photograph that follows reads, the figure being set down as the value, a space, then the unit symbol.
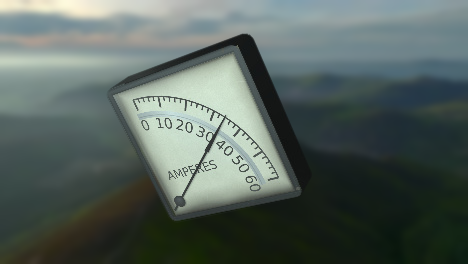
34 A
